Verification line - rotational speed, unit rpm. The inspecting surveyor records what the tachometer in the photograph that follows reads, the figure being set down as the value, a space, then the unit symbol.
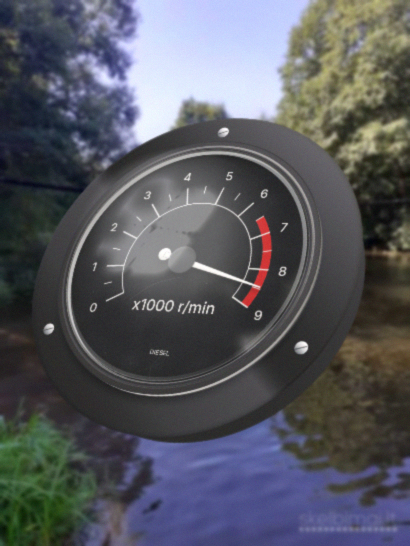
8500 rpm
